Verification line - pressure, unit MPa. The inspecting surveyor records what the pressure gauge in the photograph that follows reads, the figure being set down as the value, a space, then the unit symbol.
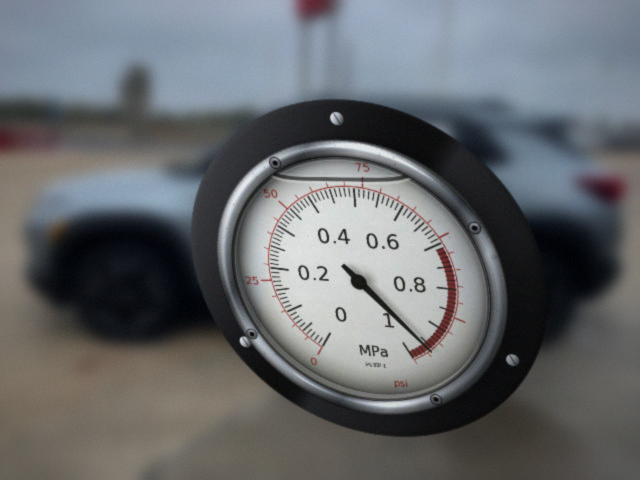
0.95 MPa
